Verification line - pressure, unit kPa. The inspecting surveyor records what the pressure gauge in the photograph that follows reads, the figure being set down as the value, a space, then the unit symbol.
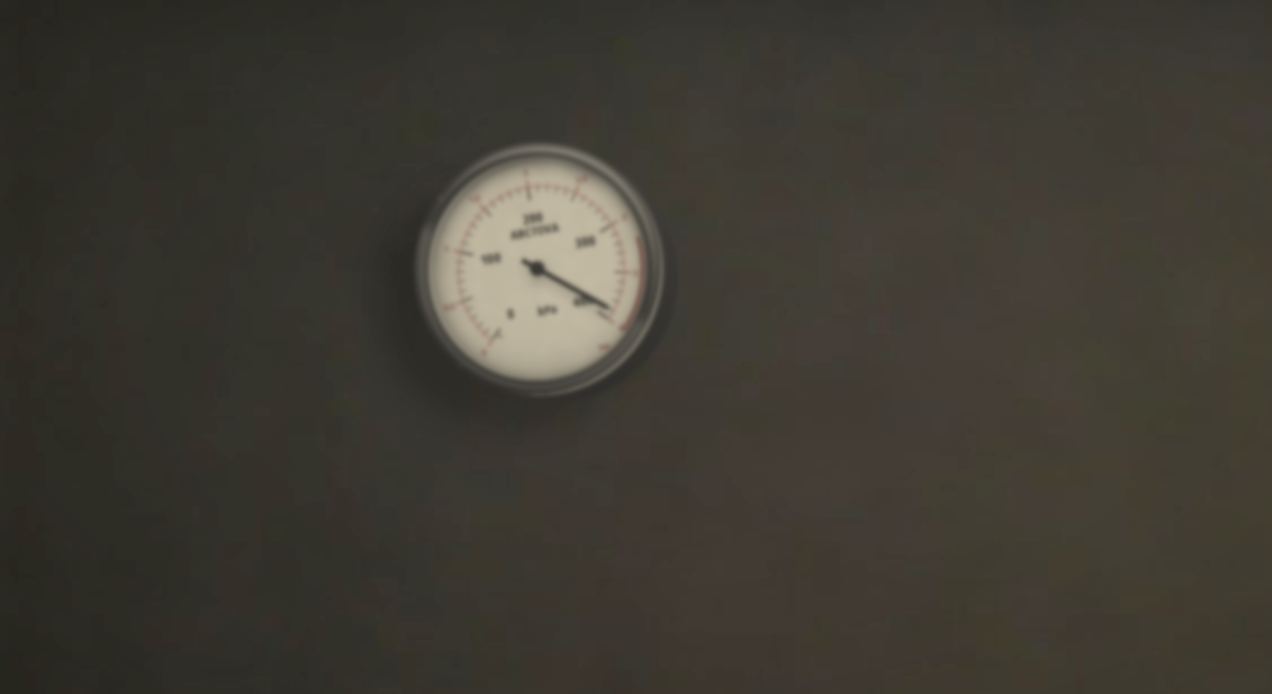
390 kPa
